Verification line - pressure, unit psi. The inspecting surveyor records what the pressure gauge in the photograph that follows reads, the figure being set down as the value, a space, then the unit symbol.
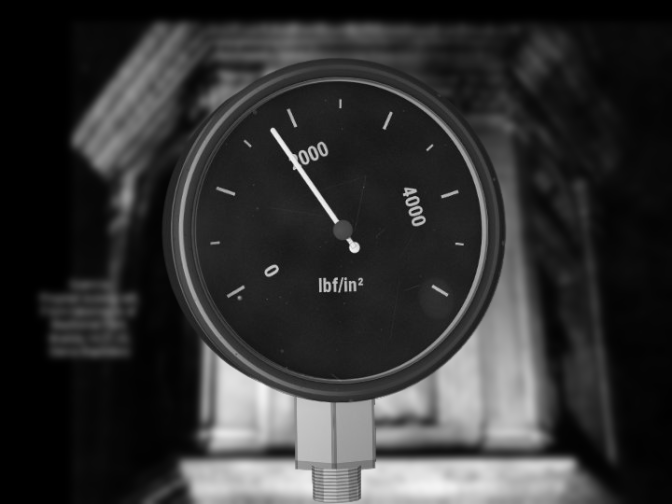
1750 psi
